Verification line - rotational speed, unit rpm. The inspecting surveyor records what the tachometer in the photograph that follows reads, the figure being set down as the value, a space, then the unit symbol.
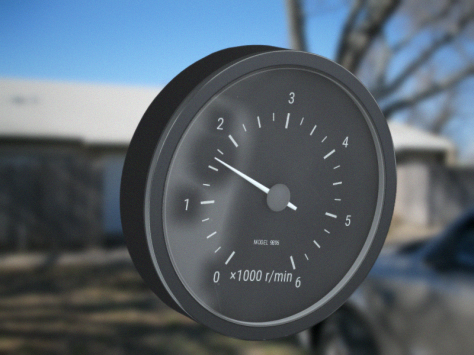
1625 rpm
